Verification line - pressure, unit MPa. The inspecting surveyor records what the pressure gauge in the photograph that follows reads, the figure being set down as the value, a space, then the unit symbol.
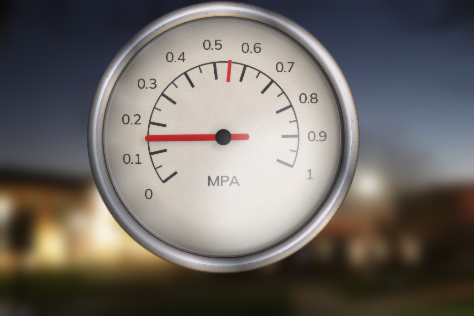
0.15 MPa
